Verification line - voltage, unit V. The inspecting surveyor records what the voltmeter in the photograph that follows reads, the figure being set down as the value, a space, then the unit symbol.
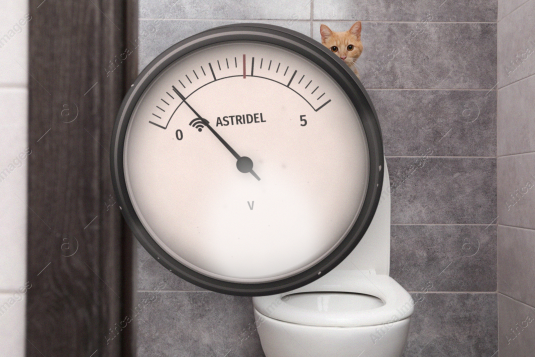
1 V
